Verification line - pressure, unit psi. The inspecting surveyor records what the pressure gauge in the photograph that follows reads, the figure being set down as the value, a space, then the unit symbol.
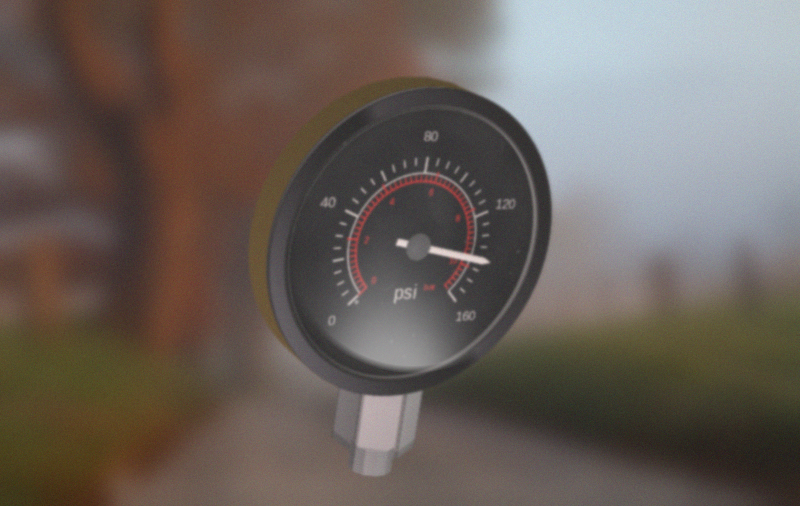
140 psi
